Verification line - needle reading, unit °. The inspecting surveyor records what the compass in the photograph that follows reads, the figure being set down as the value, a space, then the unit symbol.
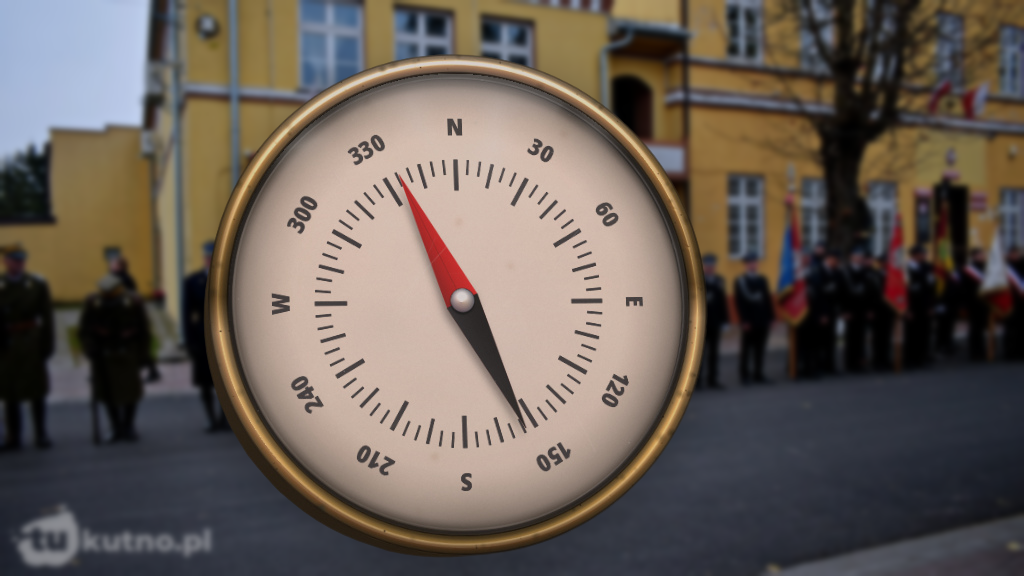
335 °
